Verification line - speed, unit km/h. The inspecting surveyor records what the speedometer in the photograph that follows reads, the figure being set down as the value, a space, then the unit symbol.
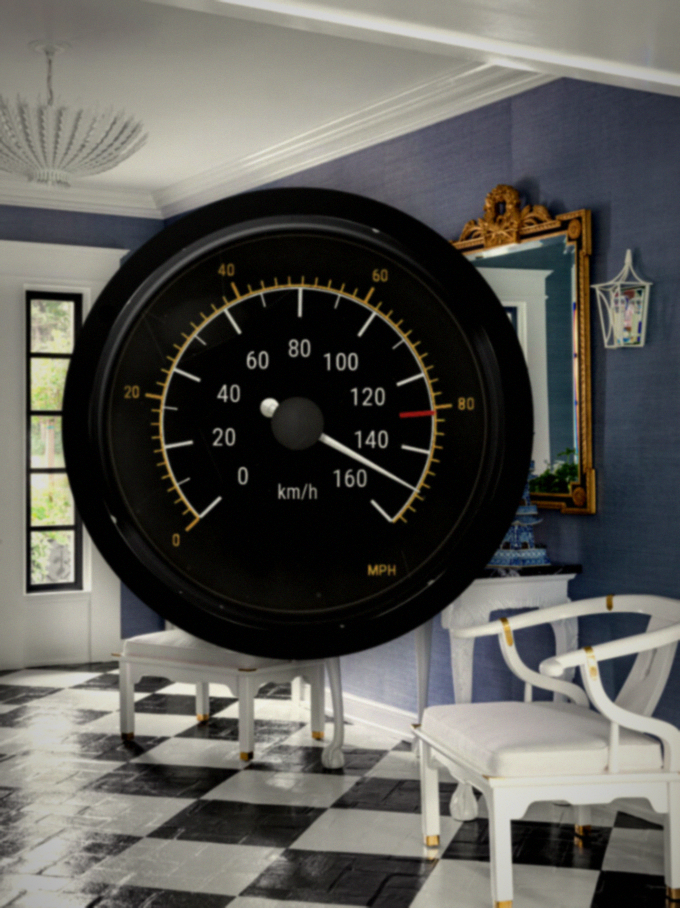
150 km/h
